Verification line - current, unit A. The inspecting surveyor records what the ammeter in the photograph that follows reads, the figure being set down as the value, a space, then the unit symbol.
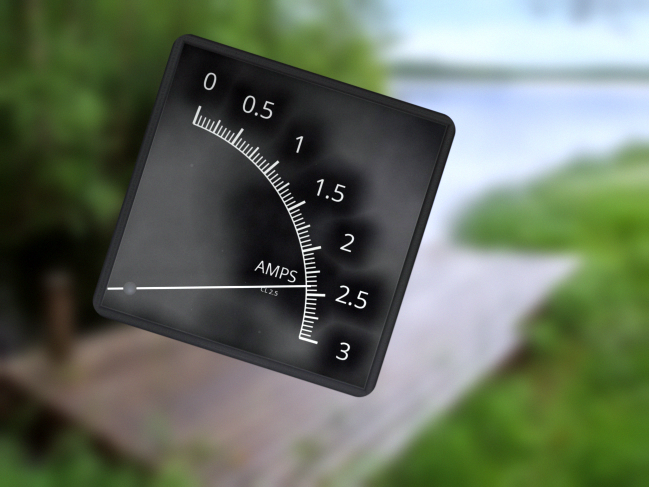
2.4 A
